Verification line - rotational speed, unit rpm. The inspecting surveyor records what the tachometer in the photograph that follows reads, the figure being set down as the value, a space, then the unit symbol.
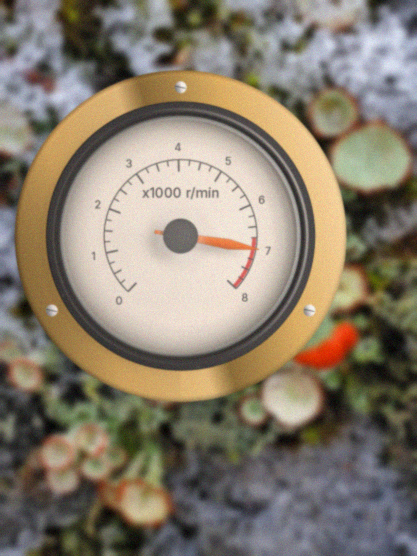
7000 rpm
